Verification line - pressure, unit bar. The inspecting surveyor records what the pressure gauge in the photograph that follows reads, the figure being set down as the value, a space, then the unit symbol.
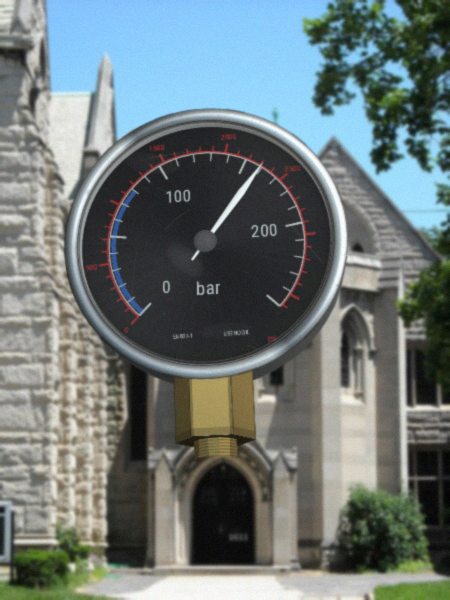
160 bar
